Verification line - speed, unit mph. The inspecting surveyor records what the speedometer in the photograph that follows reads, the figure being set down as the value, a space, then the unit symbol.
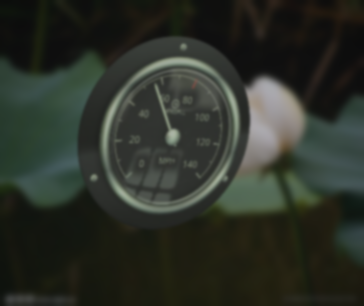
55 mph
